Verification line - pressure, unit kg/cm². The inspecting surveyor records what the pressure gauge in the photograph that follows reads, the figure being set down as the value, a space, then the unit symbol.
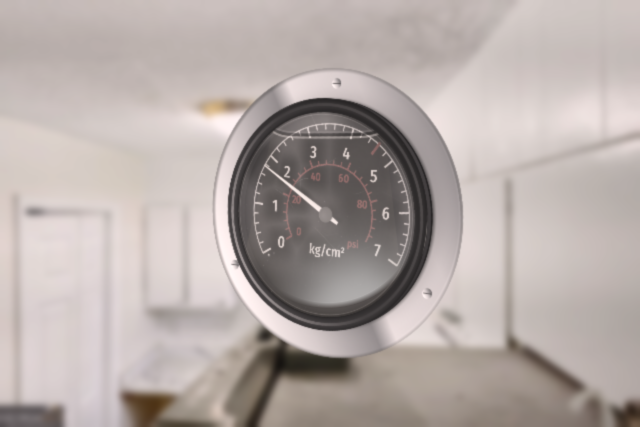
1.8 kg/cm²
